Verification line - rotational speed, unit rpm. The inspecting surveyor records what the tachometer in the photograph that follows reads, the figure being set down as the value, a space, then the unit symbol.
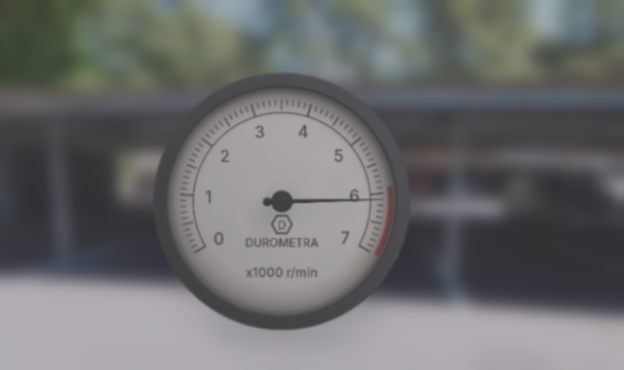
6100 rpm
